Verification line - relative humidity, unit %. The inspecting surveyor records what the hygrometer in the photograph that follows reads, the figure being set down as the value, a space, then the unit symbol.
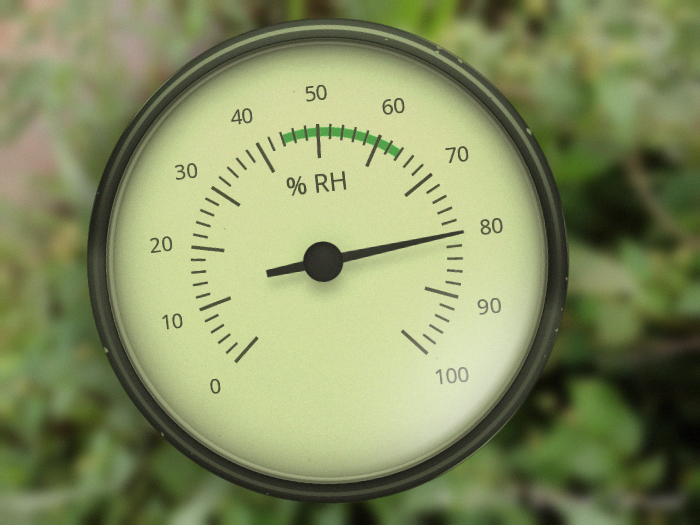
80 %
